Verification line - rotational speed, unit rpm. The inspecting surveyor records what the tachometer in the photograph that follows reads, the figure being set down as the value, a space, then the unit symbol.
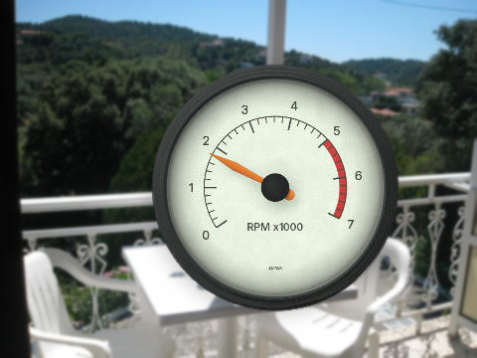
1800 rpm
